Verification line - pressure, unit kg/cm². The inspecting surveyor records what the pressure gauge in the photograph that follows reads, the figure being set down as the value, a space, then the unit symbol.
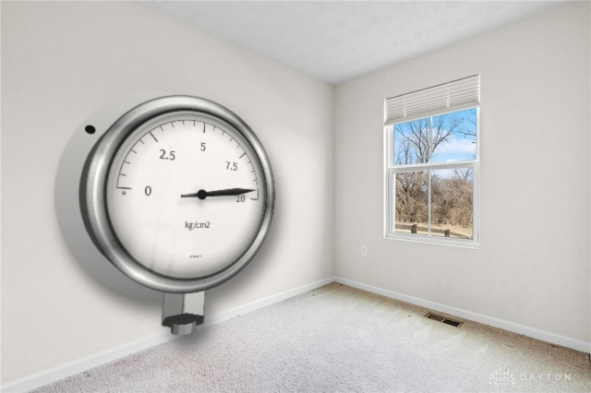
9.5 kg/cm²
